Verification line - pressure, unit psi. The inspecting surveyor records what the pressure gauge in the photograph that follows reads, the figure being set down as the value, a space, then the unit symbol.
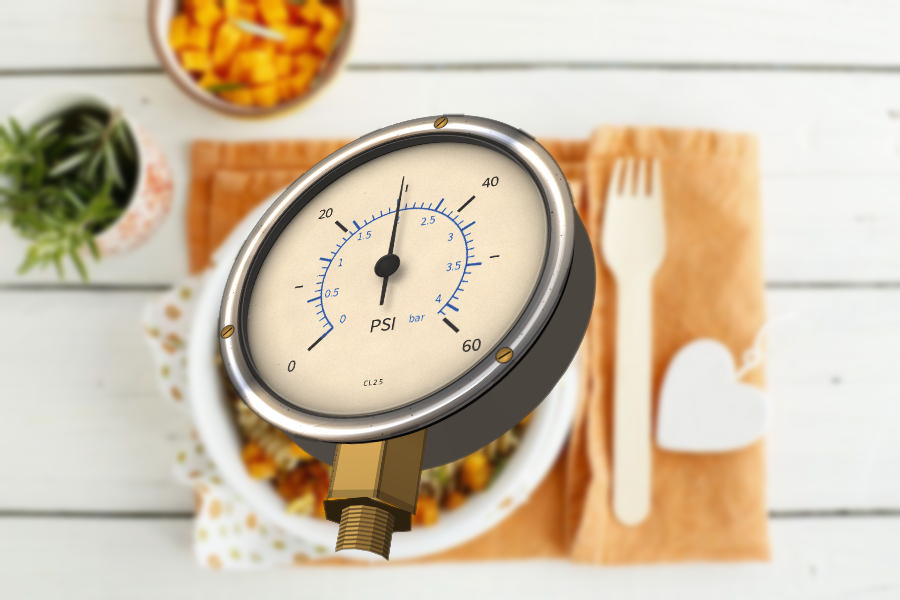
30 psi
